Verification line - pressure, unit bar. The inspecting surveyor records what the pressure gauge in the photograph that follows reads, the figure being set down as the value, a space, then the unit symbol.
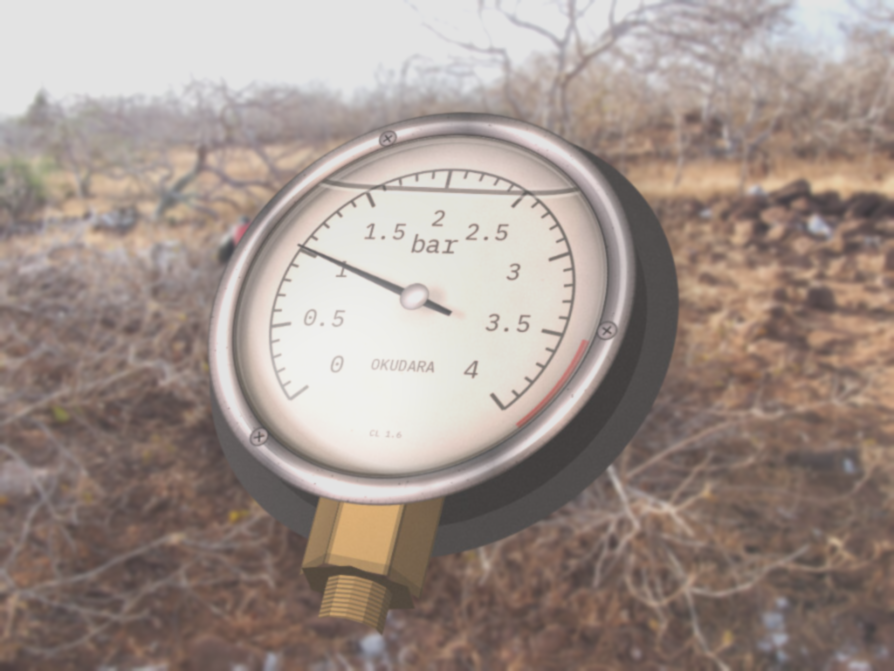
1 bar
